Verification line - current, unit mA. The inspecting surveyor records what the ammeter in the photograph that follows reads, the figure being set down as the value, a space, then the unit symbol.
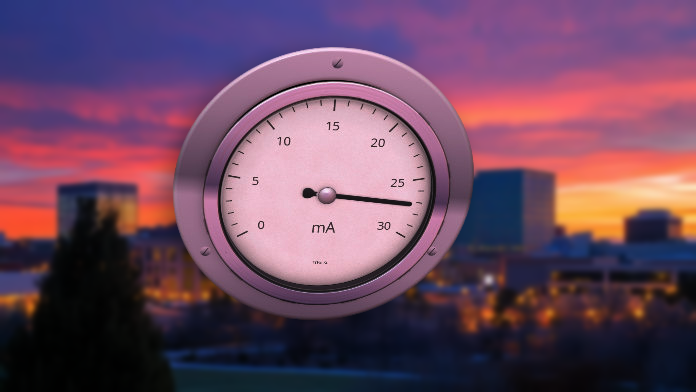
27 mA
